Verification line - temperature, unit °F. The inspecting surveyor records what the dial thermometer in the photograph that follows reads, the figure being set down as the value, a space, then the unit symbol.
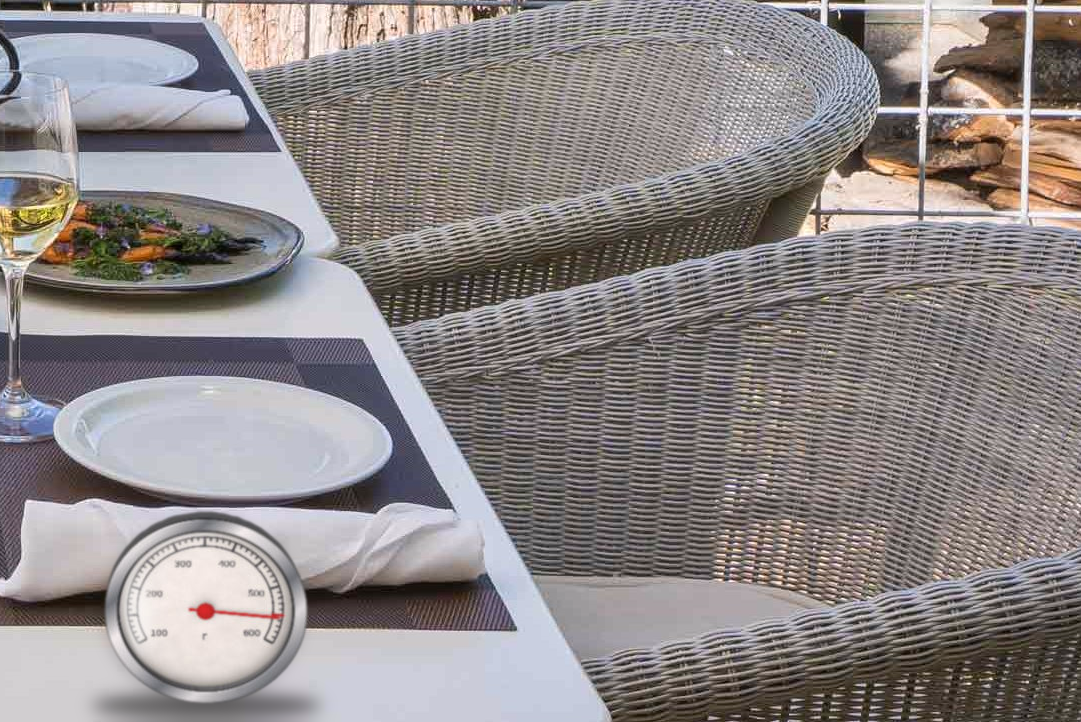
550 °F
